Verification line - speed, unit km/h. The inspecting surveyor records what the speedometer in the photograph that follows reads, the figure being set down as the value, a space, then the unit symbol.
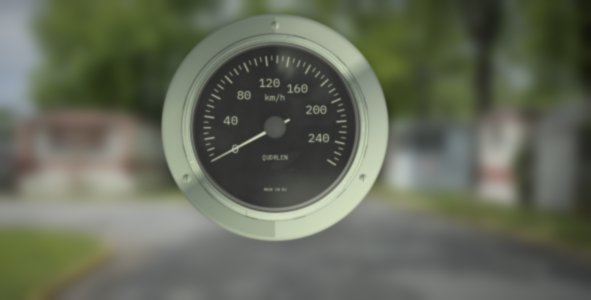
0 km/h
